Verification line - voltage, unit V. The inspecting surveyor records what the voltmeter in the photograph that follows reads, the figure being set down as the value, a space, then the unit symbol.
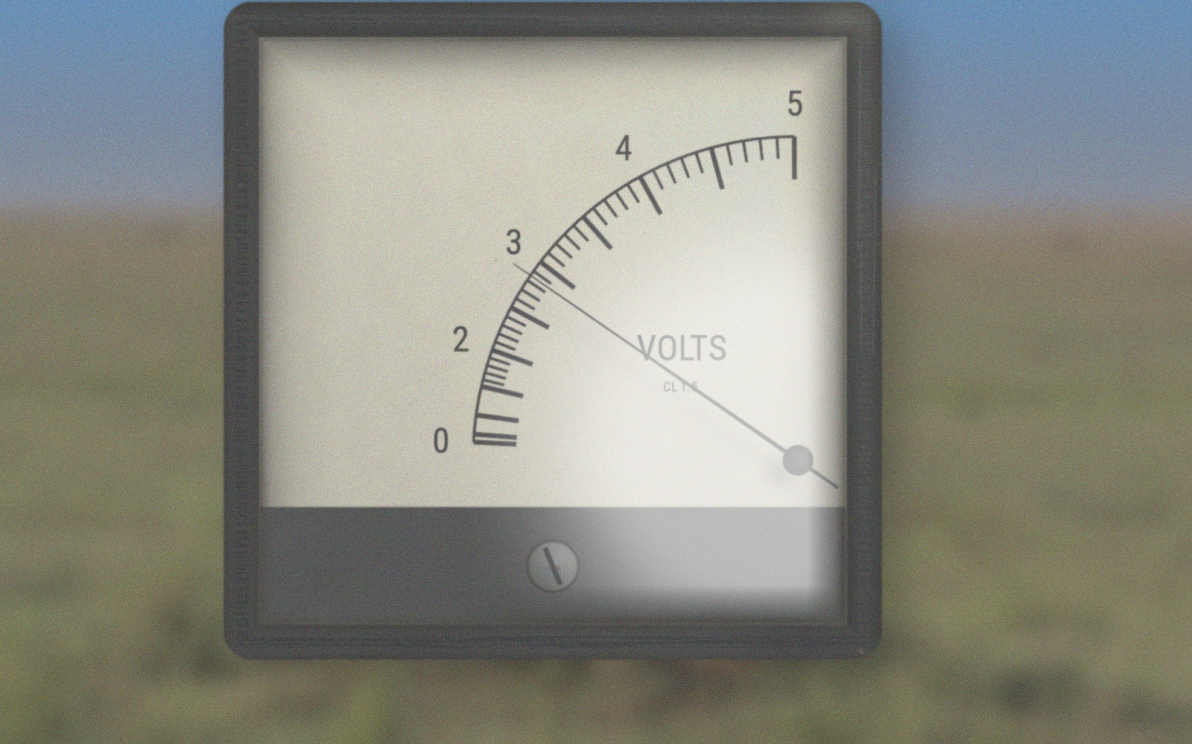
2.85 V
